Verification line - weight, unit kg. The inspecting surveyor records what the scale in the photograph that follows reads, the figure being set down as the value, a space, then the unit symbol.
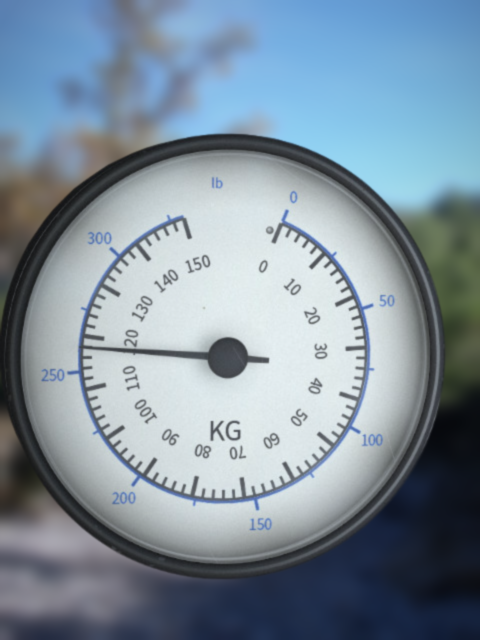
118 kg
